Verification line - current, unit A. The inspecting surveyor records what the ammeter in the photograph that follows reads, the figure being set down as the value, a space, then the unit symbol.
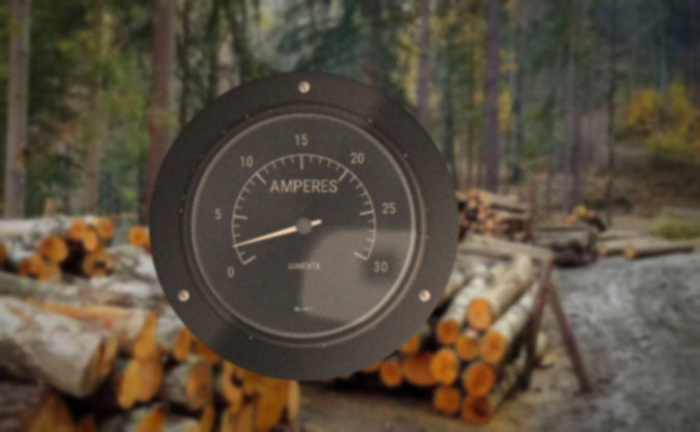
2 A
